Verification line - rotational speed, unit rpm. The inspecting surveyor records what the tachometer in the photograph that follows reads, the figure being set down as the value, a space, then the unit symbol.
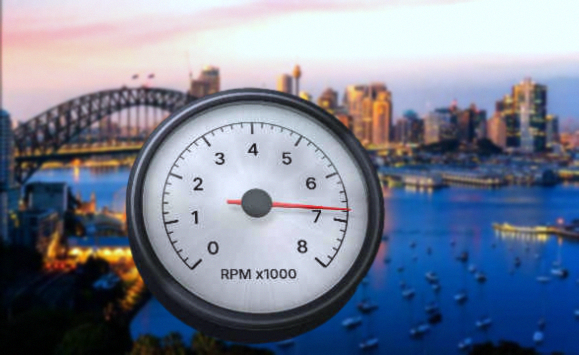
6800 rpm
